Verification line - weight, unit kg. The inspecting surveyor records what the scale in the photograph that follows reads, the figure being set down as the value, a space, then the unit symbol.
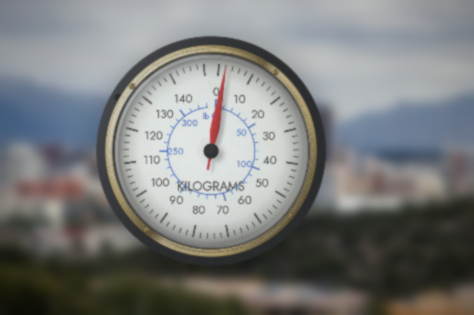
2 kg
